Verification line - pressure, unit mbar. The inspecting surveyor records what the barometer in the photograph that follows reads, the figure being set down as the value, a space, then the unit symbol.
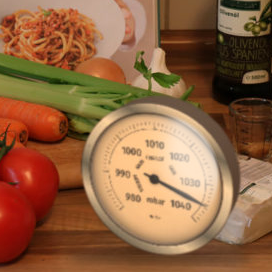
1035 mbar
